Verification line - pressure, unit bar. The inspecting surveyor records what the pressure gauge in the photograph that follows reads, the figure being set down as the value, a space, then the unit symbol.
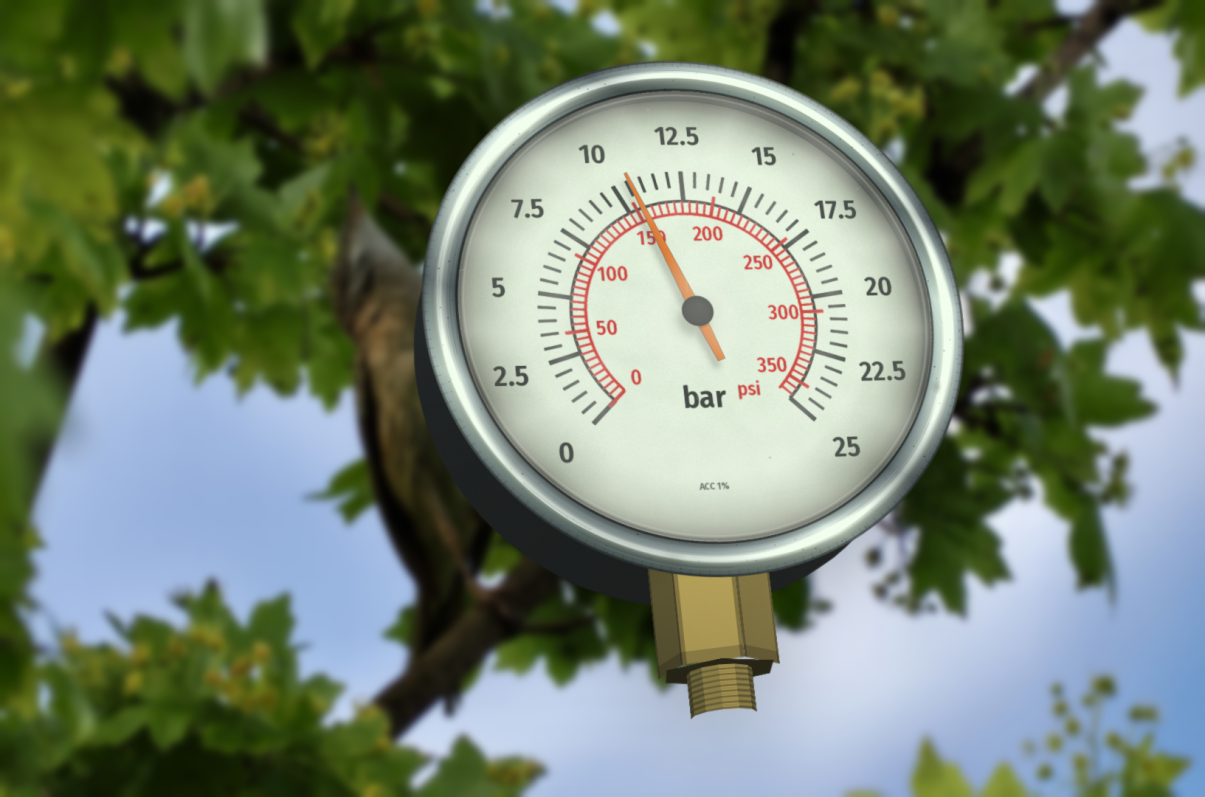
10.5 bar
